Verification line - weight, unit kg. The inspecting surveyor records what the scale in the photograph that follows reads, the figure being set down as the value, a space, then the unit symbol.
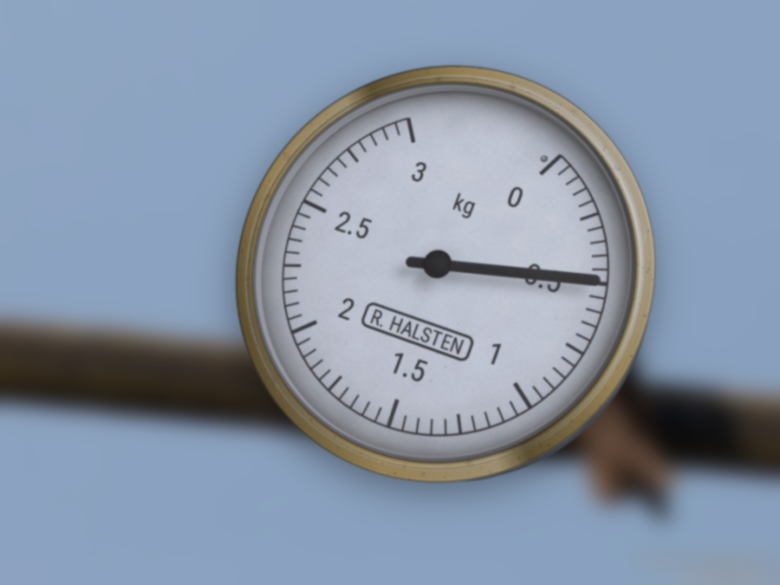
0.5 kg
